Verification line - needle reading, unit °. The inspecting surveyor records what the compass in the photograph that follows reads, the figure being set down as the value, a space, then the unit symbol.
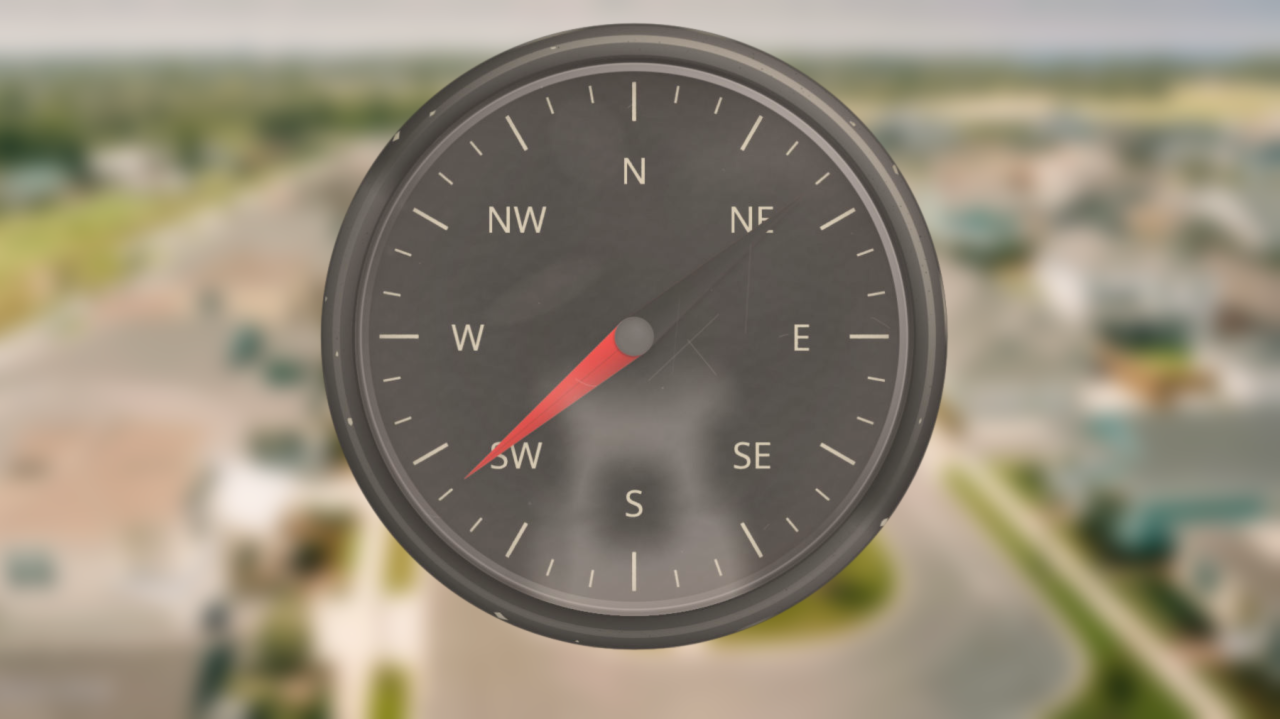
230 °
